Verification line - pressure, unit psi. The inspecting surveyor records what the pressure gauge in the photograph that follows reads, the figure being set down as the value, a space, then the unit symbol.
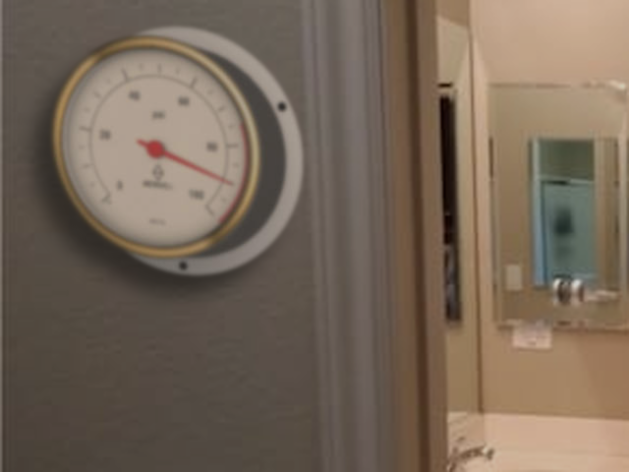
90 psi
